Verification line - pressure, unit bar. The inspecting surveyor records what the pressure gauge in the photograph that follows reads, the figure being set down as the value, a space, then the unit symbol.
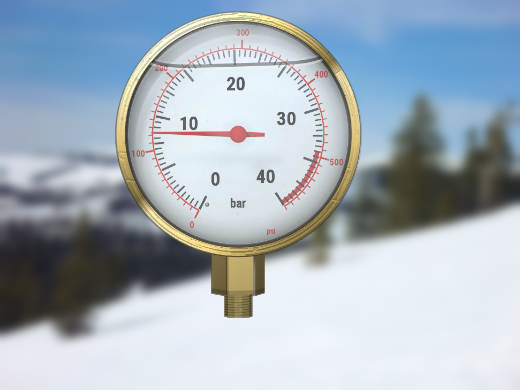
8.5 bar
